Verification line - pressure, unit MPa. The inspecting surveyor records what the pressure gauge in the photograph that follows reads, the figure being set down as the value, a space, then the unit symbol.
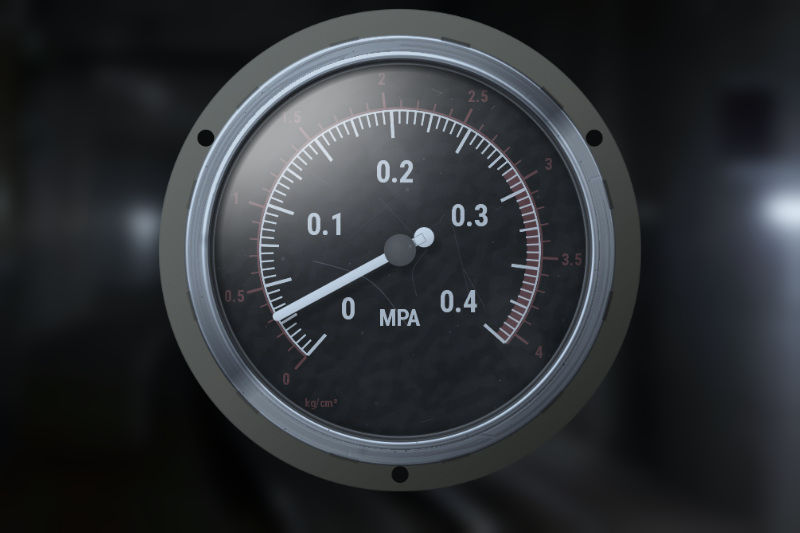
0.03 MPa
